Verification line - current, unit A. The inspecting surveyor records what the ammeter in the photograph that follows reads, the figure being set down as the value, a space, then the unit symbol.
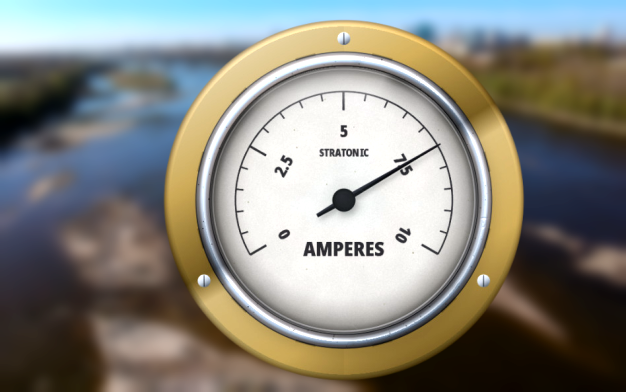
7.5 A
